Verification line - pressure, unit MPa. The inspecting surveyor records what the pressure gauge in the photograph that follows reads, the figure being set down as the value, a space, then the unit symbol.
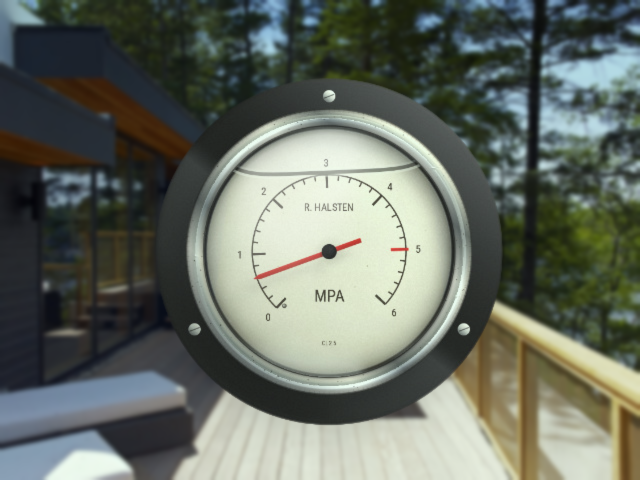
0.6 MPa
